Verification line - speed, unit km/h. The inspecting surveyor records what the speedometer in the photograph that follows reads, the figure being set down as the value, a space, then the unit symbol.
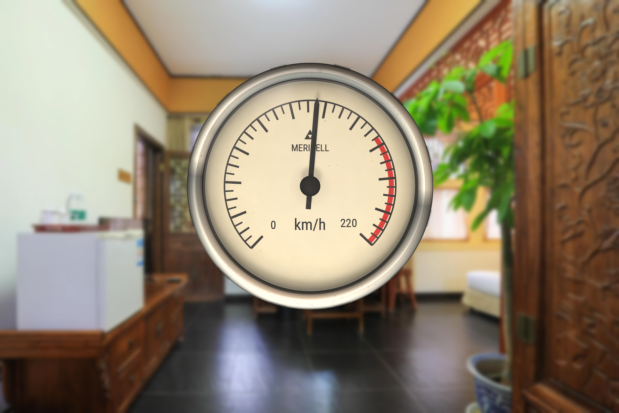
115 km/h
